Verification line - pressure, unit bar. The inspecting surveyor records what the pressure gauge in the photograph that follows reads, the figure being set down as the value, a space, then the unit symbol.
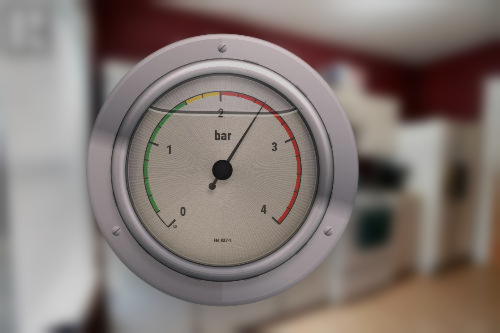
2.5 bar
